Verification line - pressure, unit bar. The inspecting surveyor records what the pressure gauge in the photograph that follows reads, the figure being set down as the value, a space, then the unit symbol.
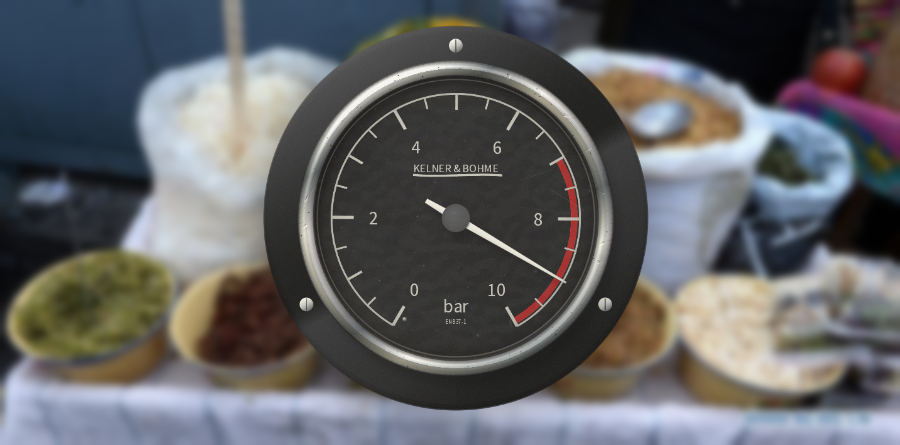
9 bar
